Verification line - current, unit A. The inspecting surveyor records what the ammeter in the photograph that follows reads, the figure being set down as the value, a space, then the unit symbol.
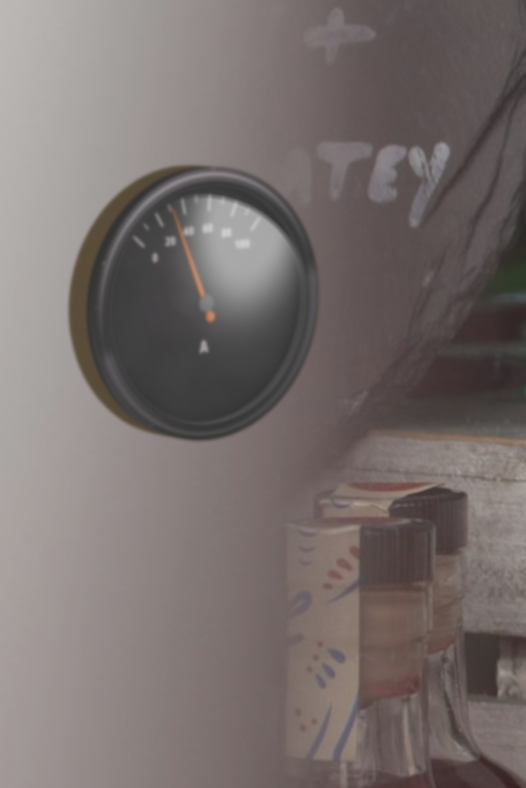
30 A
